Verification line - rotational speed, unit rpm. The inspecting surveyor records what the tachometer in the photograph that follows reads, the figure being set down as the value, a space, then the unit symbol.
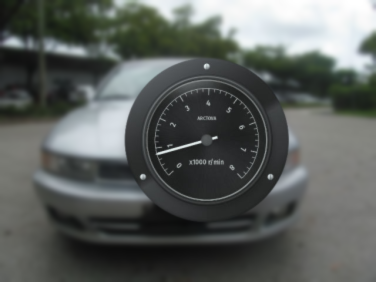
800 rpm
